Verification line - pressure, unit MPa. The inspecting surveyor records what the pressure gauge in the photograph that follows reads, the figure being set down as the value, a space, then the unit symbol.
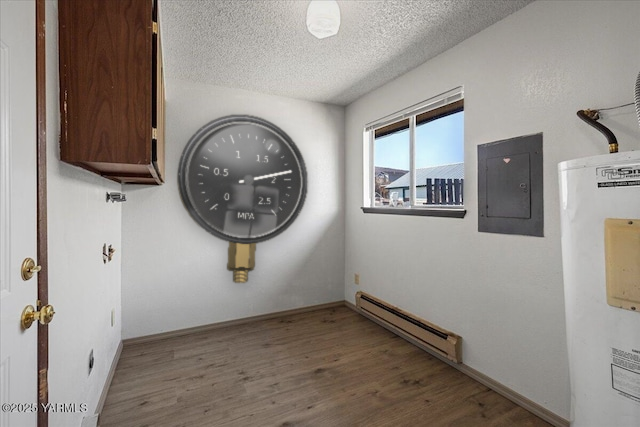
1.9 MPa
